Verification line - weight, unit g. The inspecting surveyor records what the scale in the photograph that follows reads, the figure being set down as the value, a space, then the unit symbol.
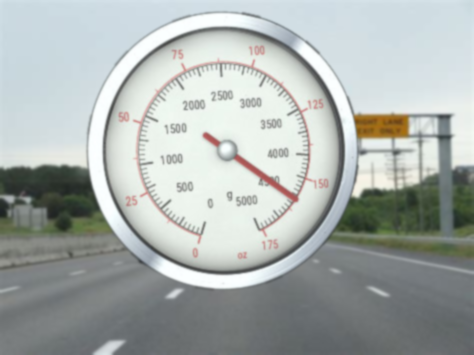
4500 g
